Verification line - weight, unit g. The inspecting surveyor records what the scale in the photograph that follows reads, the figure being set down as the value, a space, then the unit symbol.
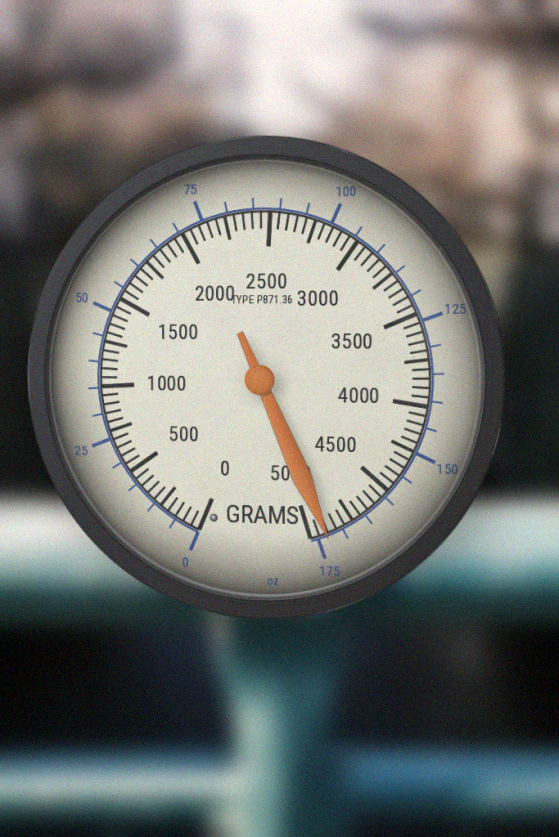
4900 g
